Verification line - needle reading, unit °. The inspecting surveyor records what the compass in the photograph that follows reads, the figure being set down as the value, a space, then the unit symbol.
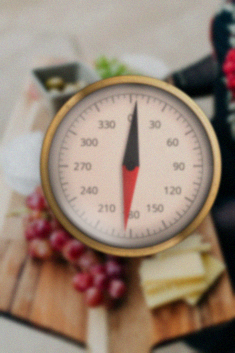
185 °
